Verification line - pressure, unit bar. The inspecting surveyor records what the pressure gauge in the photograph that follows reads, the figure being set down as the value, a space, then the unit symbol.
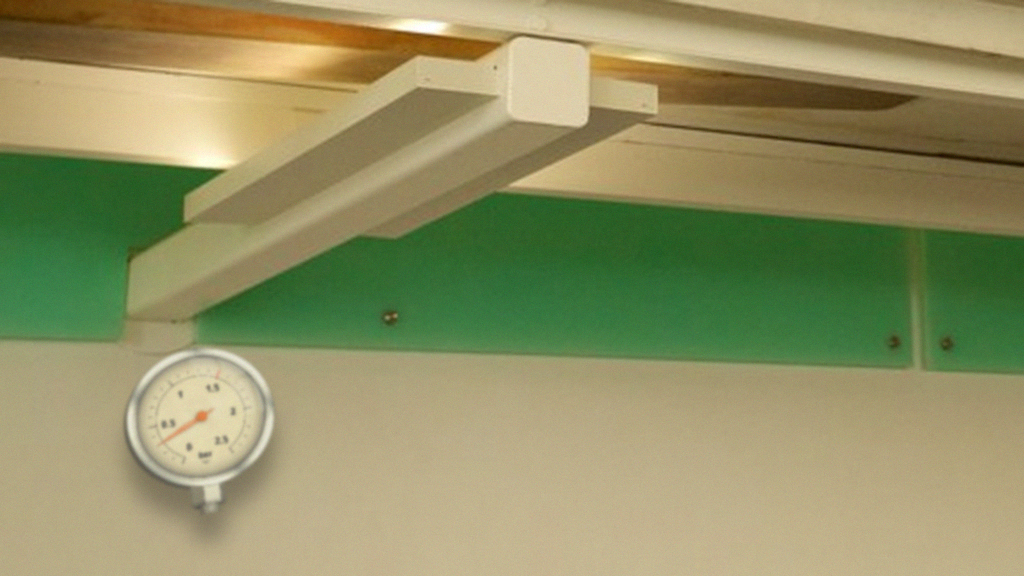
0.3 bar
